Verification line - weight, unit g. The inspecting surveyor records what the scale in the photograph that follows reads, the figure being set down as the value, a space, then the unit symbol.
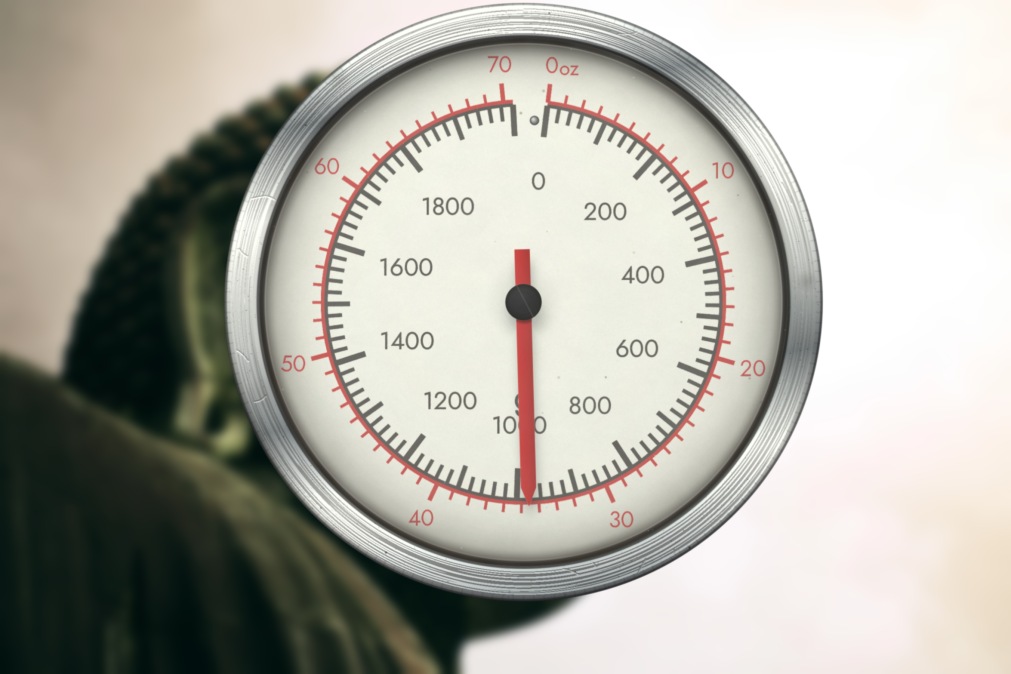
980 g
